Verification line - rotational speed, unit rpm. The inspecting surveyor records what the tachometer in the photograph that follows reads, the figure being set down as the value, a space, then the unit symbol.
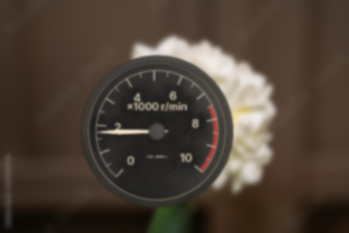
1750 rpm
